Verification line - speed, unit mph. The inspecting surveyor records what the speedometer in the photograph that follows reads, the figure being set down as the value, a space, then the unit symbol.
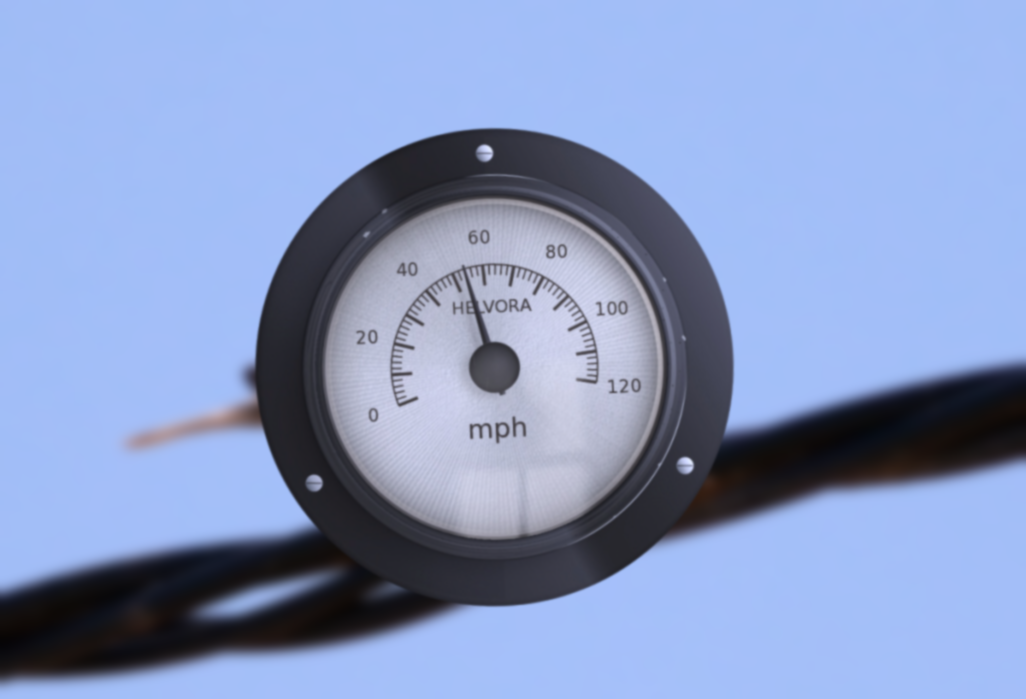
54 mph
